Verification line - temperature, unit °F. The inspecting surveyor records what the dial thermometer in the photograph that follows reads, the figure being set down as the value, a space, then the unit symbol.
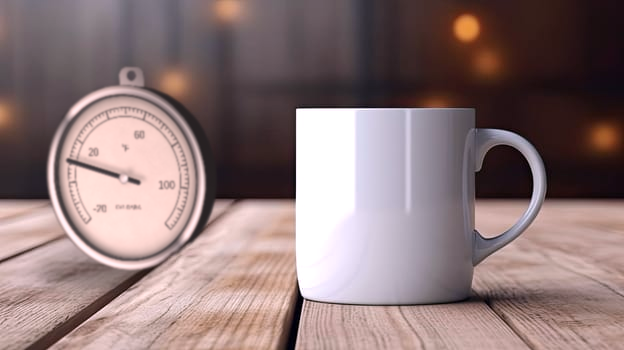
10 °F
